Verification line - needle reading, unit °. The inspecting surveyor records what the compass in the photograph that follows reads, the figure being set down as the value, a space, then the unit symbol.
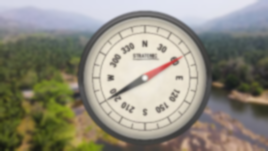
60 °
